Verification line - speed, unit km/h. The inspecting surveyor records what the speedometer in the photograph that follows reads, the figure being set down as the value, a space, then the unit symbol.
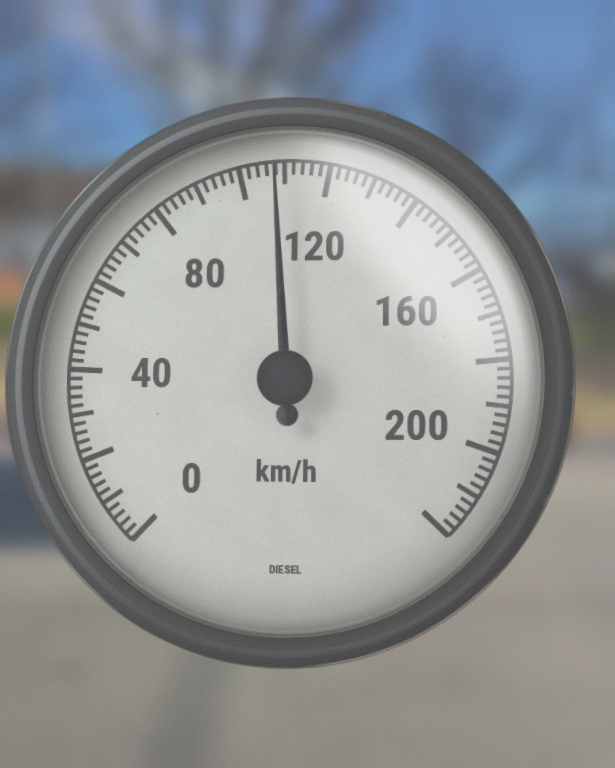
108 km/h
